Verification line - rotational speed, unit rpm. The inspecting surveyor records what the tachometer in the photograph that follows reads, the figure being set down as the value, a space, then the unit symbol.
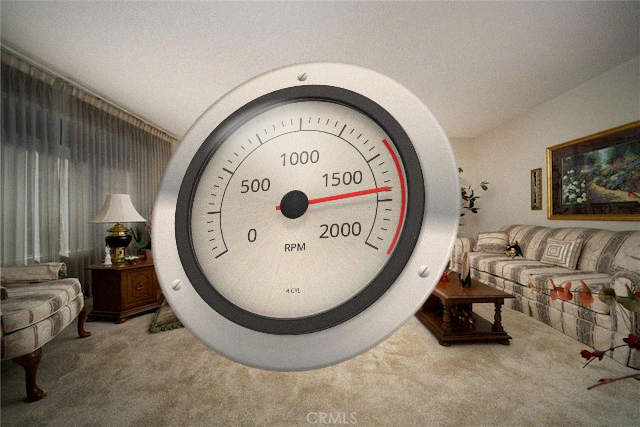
1700 rpm
